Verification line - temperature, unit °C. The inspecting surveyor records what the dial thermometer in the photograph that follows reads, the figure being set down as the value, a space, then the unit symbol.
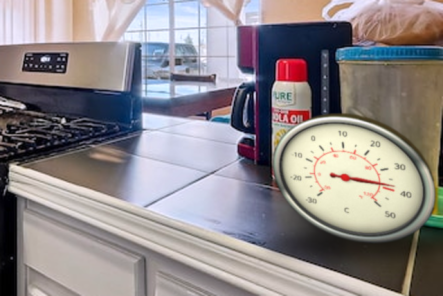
37.5 °C
